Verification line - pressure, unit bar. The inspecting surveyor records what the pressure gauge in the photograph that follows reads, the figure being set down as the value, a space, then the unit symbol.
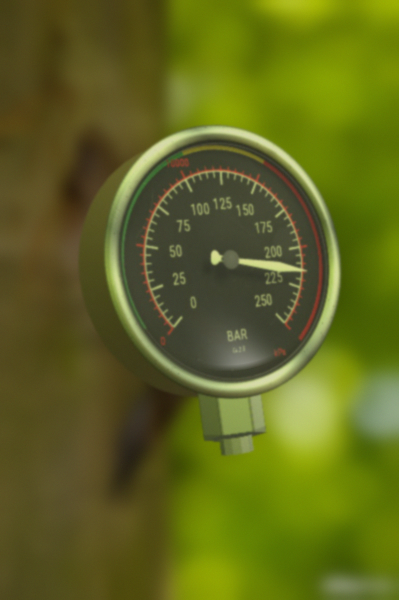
215 bar
